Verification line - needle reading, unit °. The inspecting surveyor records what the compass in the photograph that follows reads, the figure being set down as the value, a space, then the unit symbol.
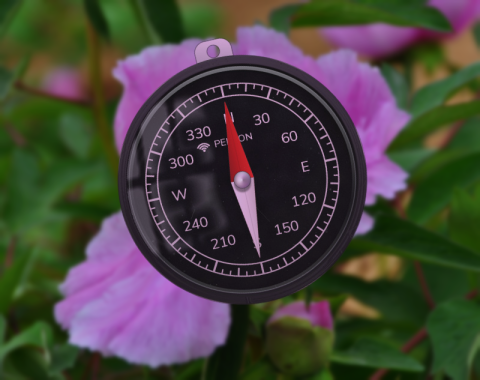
0 °
